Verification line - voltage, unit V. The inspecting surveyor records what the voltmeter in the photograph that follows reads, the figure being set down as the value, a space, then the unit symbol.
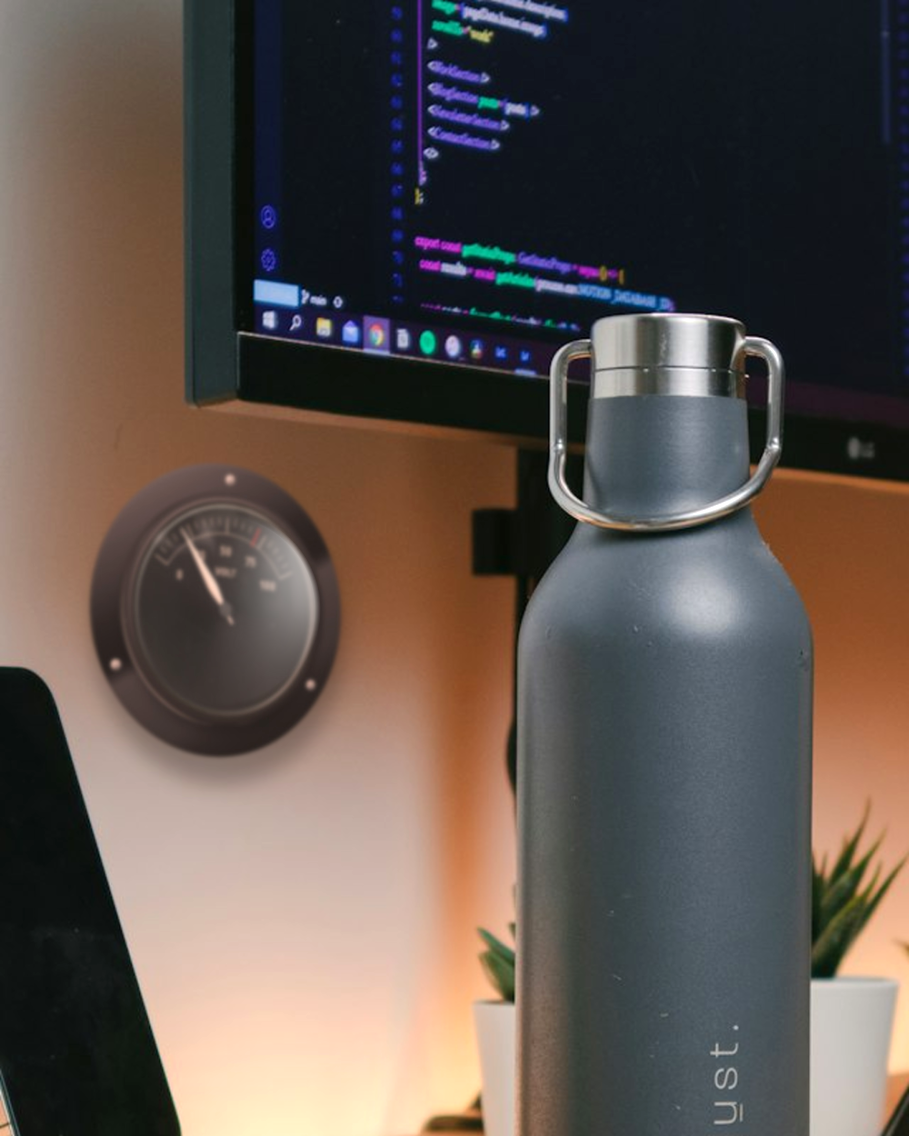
20 V
